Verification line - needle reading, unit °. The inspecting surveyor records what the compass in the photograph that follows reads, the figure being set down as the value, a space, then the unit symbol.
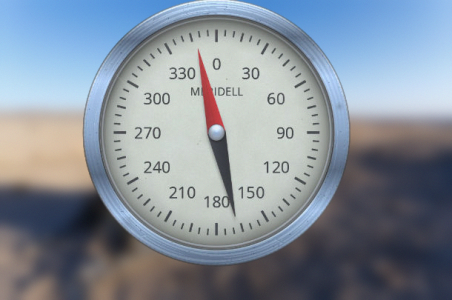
347.5 °
